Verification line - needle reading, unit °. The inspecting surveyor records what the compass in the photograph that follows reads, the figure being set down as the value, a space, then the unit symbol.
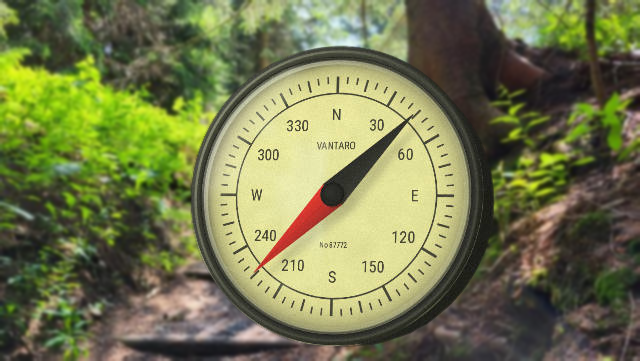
225 °
